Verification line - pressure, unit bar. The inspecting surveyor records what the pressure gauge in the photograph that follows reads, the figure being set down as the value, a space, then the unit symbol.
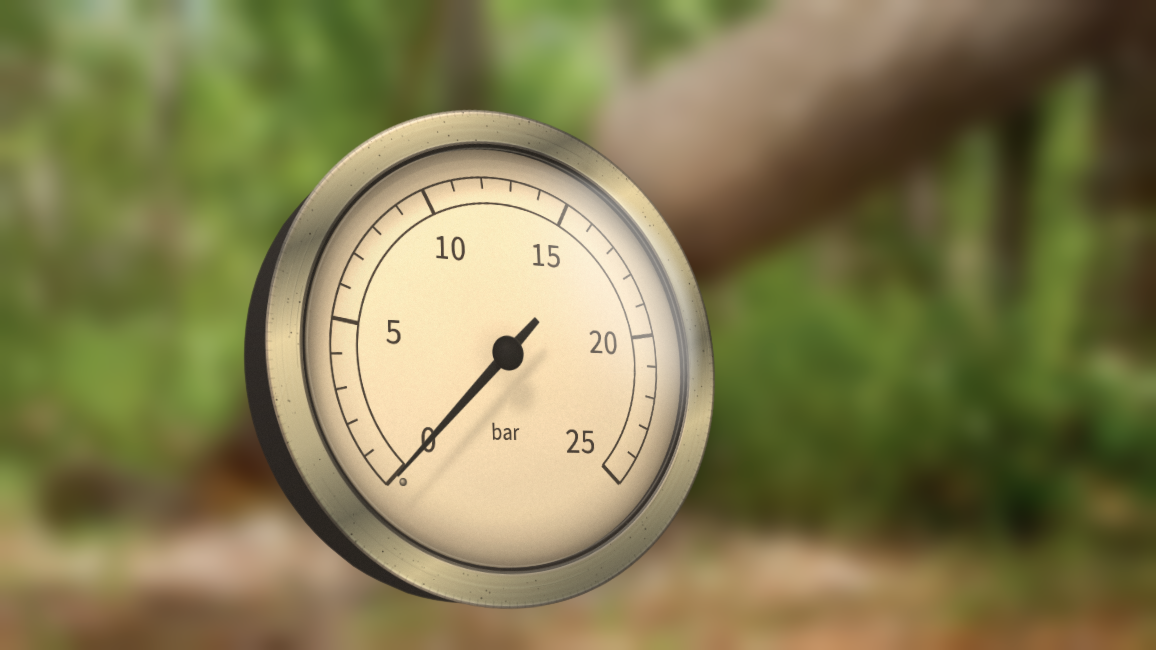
0 bar
